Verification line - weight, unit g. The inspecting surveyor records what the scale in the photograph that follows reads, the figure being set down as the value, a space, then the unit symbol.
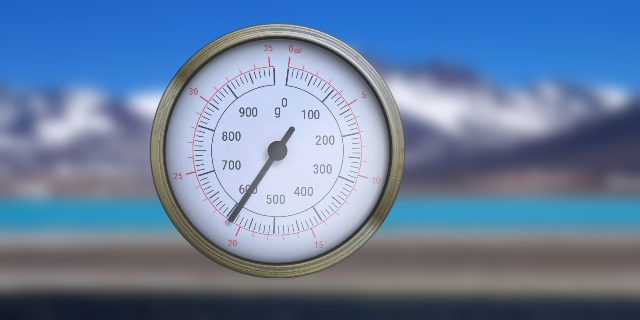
590 g
